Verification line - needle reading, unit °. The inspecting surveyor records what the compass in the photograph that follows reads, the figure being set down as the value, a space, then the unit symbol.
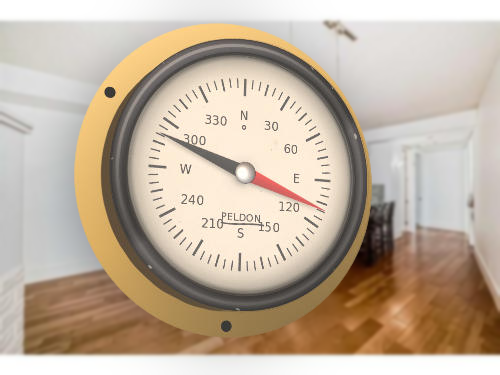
110 °
